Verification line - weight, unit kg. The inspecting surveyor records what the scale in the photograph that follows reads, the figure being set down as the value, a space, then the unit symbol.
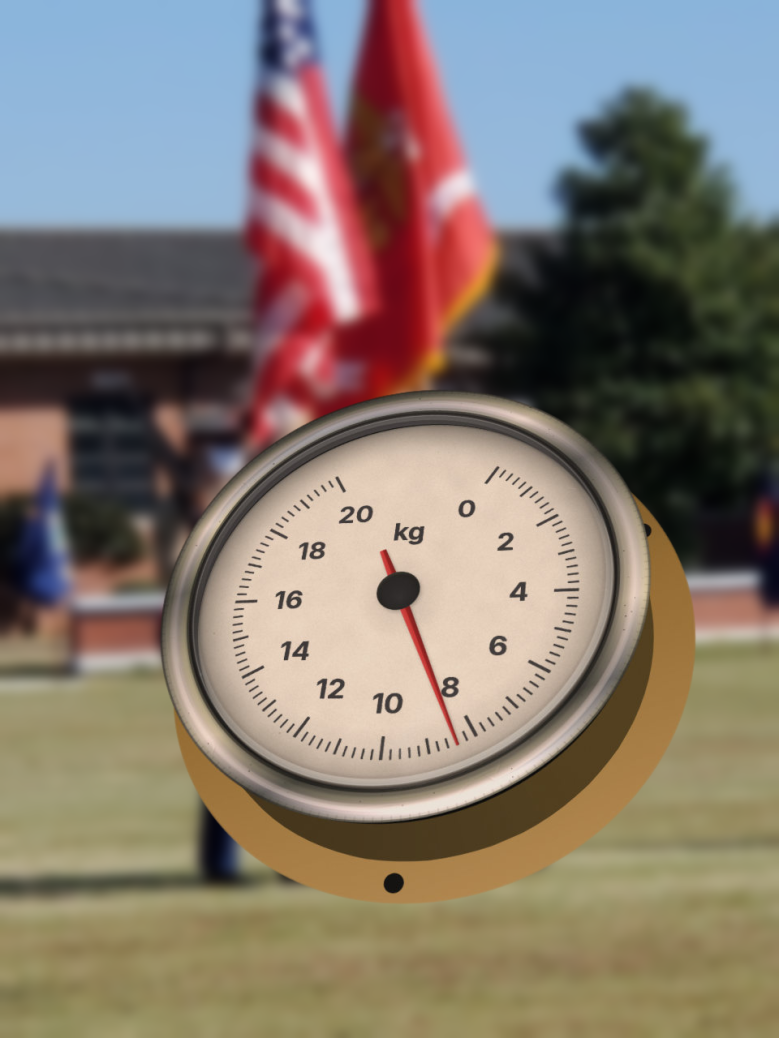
8.4 kg
